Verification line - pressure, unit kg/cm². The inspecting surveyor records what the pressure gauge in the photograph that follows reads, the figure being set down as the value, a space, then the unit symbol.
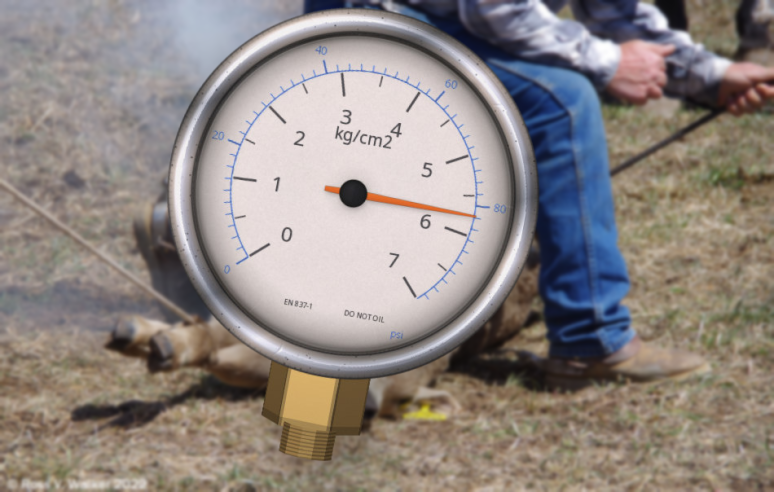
5.75 kg/cm²
